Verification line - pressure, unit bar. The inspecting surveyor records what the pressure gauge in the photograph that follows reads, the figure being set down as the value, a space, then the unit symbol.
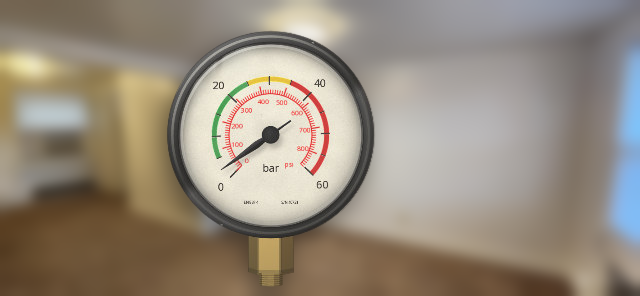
2.5 bar
